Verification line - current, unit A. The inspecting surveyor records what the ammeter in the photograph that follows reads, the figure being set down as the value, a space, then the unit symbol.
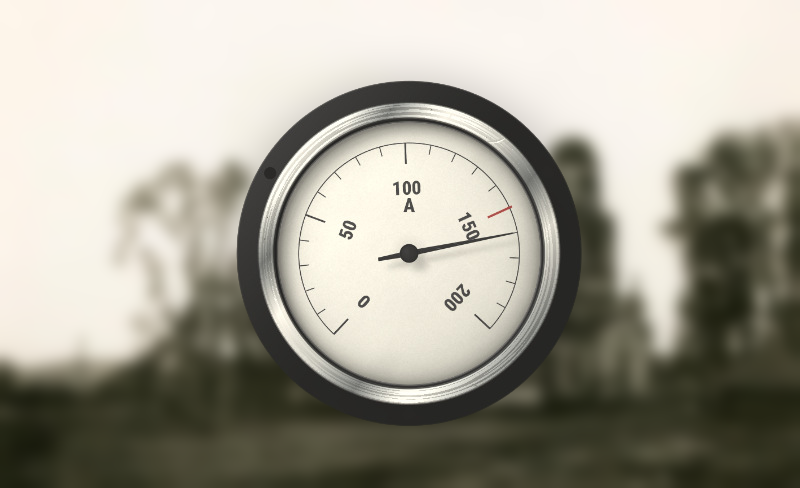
160 A
